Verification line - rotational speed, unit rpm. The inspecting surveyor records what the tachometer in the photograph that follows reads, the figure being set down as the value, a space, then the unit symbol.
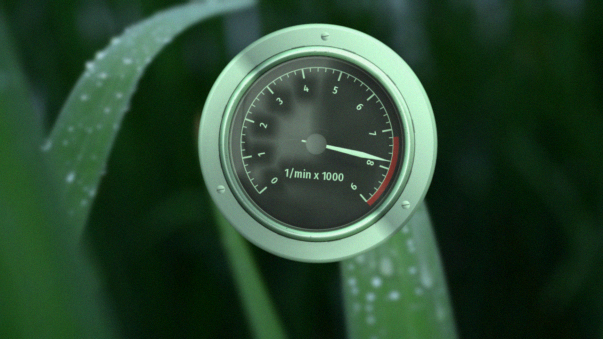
7800 rpm
